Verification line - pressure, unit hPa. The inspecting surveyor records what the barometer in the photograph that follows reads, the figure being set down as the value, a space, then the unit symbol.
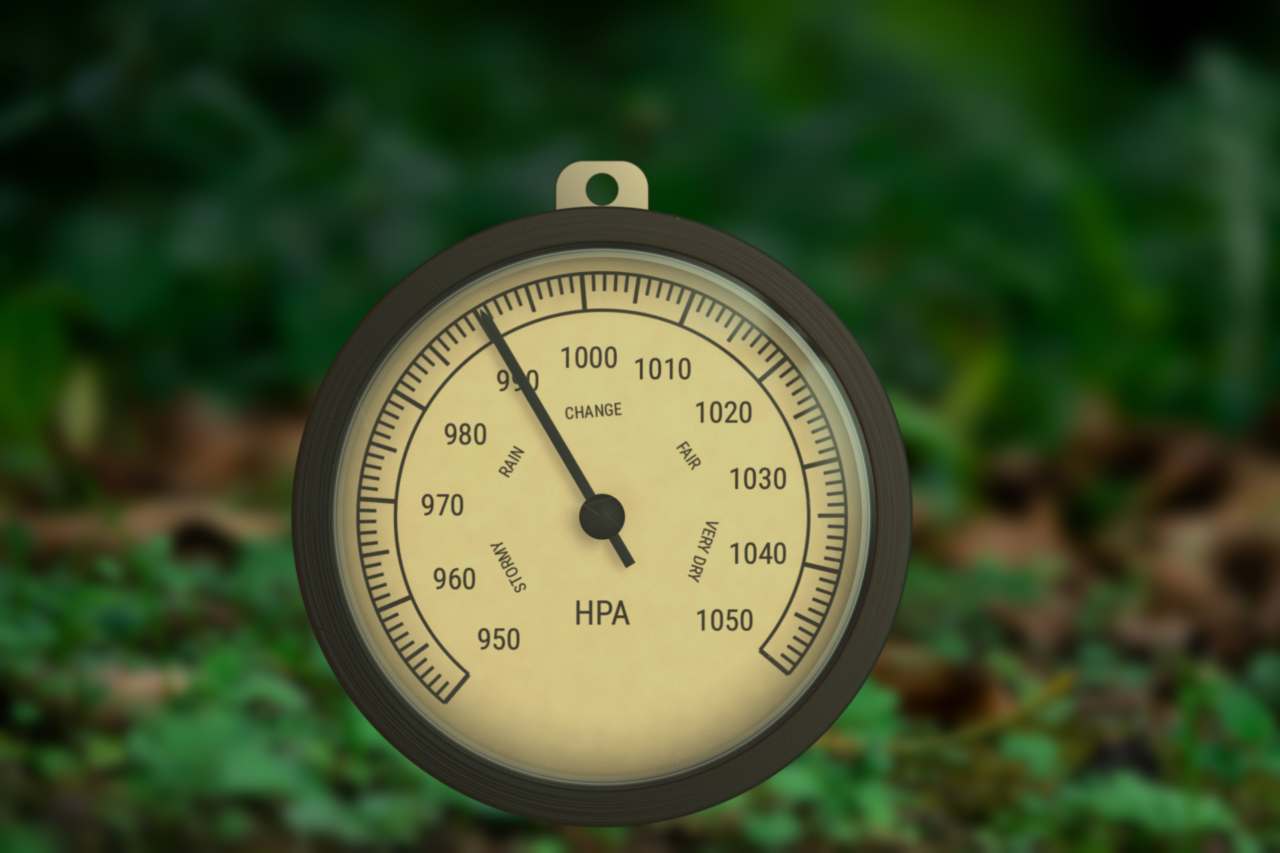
990.5 hPa
